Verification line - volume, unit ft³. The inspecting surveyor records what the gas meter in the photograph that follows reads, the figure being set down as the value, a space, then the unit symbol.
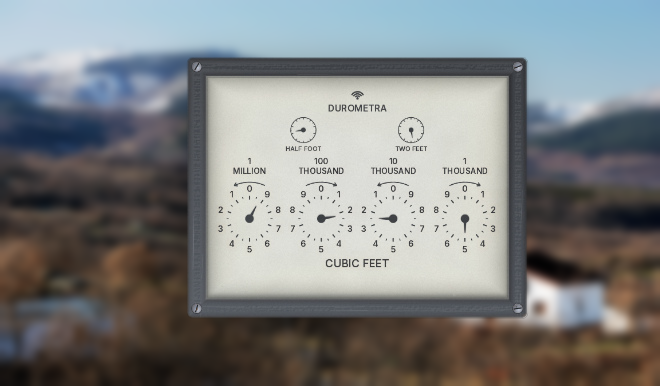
922500 ft³
